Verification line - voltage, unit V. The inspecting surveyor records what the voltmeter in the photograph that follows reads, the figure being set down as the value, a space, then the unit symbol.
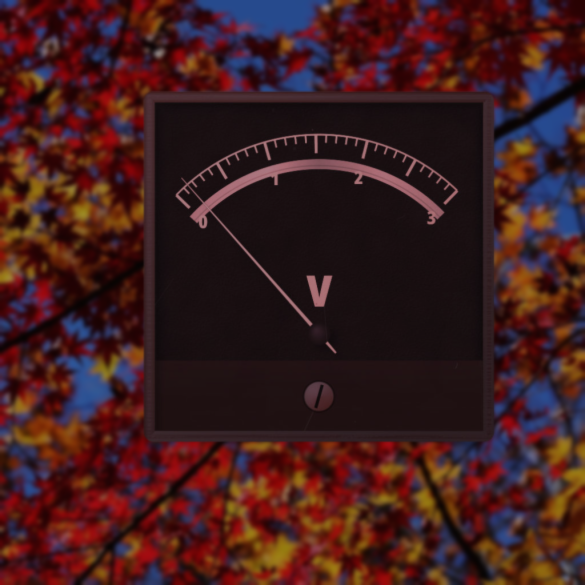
0.15 V
